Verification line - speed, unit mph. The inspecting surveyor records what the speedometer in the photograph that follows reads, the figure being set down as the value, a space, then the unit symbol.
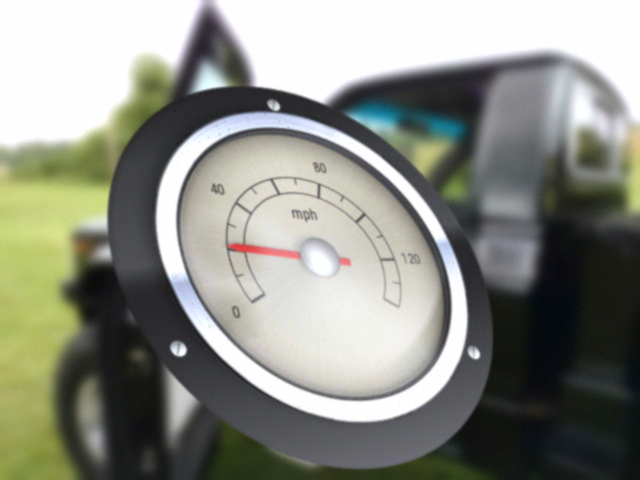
20 mph
